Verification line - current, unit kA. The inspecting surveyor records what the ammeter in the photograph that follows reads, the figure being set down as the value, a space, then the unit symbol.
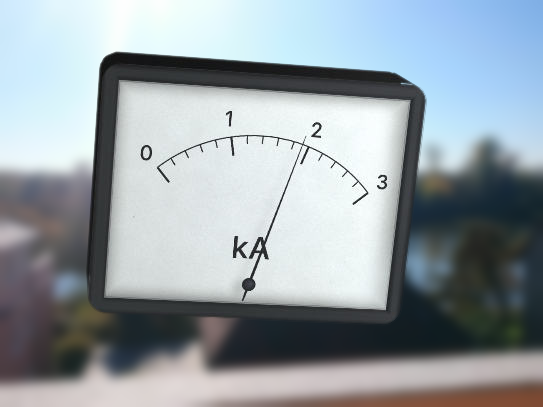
1.9 kA
